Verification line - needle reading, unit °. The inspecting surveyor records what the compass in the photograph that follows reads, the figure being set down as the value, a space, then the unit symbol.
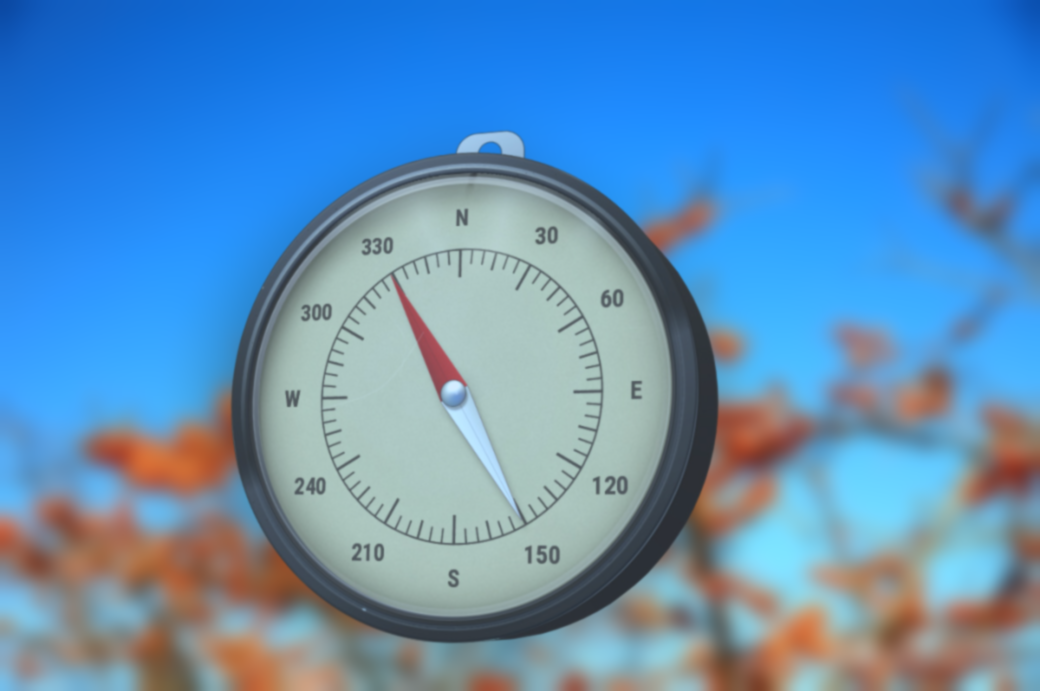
330 °
